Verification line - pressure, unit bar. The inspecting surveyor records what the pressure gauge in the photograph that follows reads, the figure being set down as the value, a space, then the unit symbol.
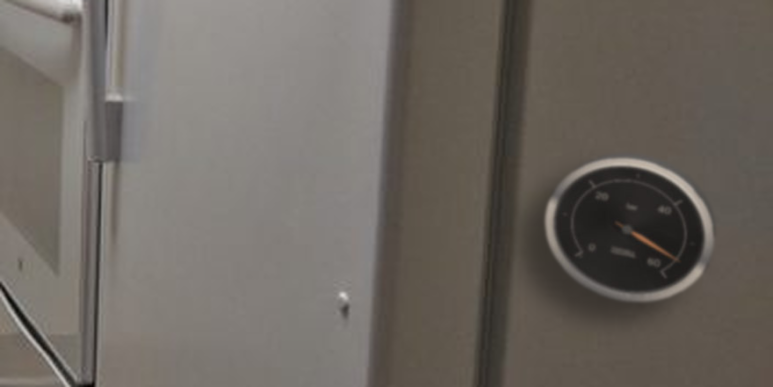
55 bar
